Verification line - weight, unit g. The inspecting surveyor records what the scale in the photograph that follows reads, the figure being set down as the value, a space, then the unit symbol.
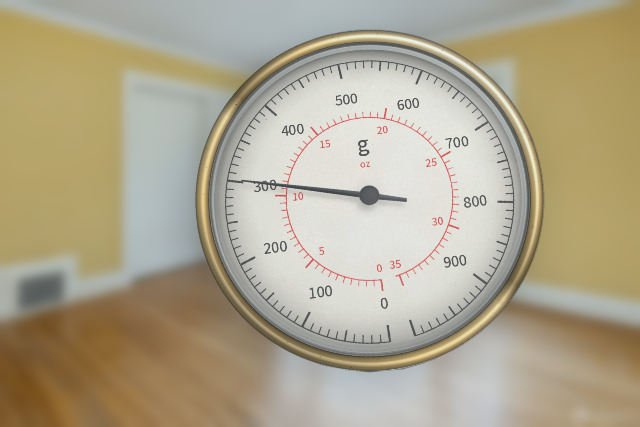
300 g
